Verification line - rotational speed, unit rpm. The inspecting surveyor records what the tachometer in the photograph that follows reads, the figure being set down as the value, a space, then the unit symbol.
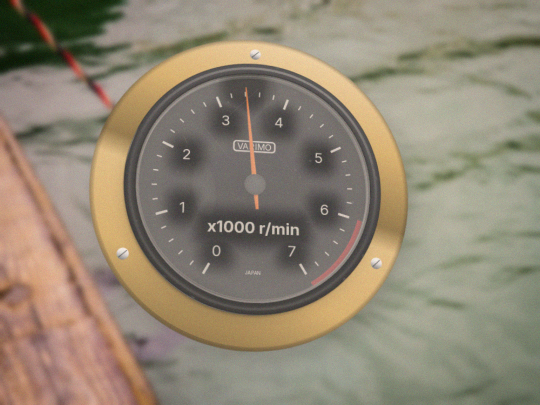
3400 rpm
